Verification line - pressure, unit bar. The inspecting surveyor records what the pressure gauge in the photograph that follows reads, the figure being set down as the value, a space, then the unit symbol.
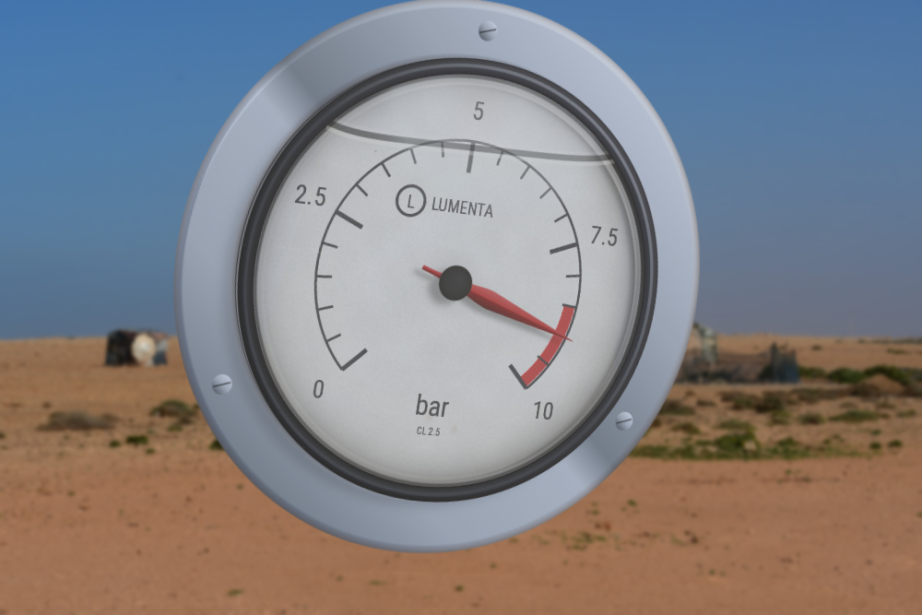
9 bar
